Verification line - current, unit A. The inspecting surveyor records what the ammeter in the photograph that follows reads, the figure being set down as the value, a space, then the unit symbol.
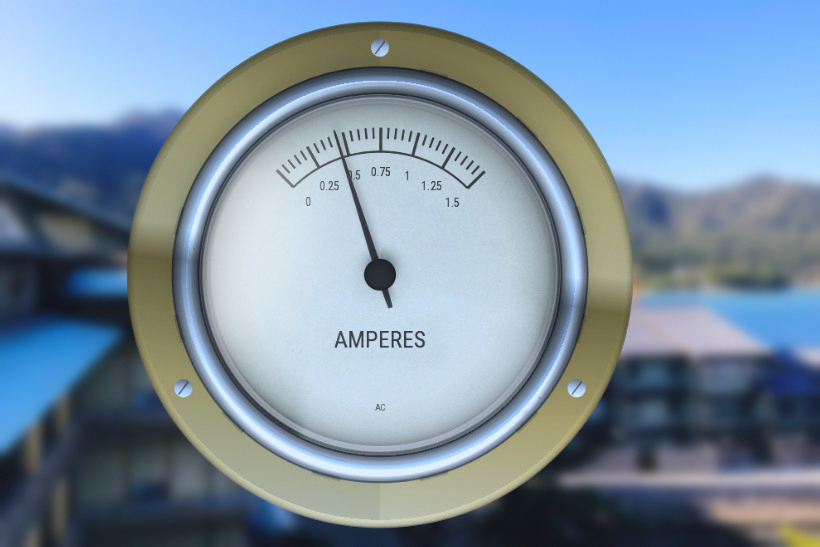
0.45 A
